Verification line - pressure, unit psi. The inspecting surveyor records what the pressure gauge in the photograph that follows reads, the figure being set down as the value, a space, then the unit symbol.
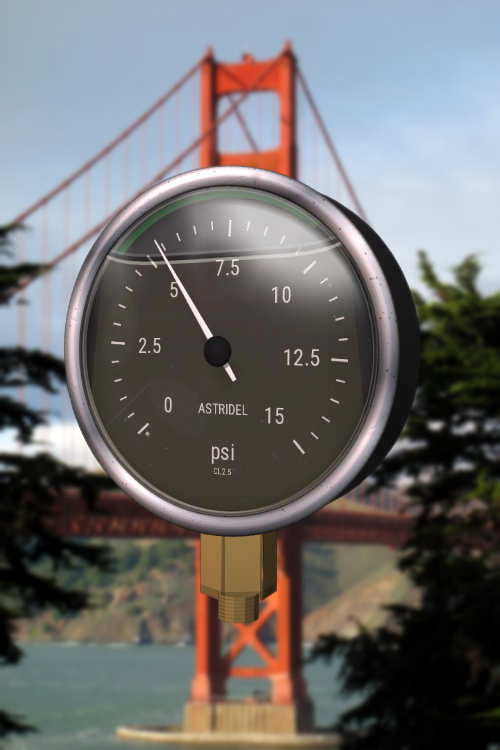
5.5 psi
